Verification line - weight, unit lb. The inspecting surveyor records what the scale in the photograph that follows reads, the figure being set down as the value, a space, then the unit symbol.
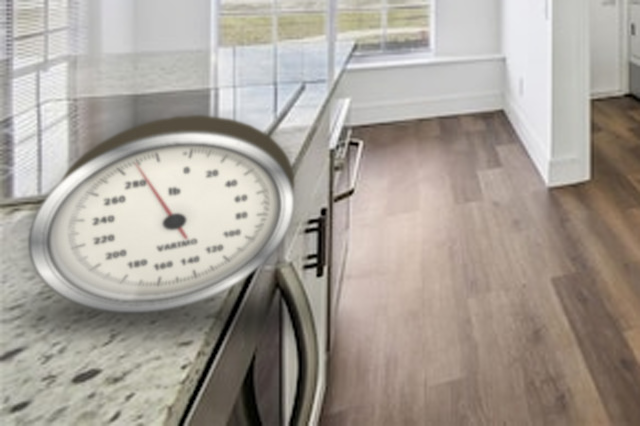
290 lb
